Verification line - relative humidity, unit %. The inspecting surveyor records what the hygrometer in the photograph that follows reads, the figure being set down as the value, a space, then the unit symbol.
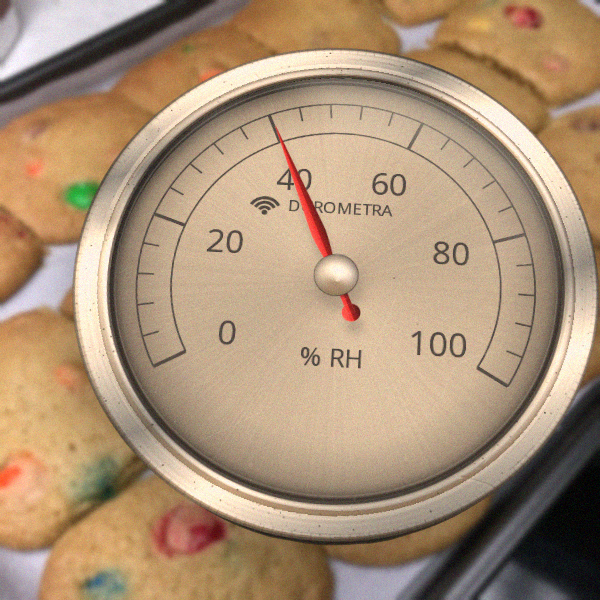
40 %
